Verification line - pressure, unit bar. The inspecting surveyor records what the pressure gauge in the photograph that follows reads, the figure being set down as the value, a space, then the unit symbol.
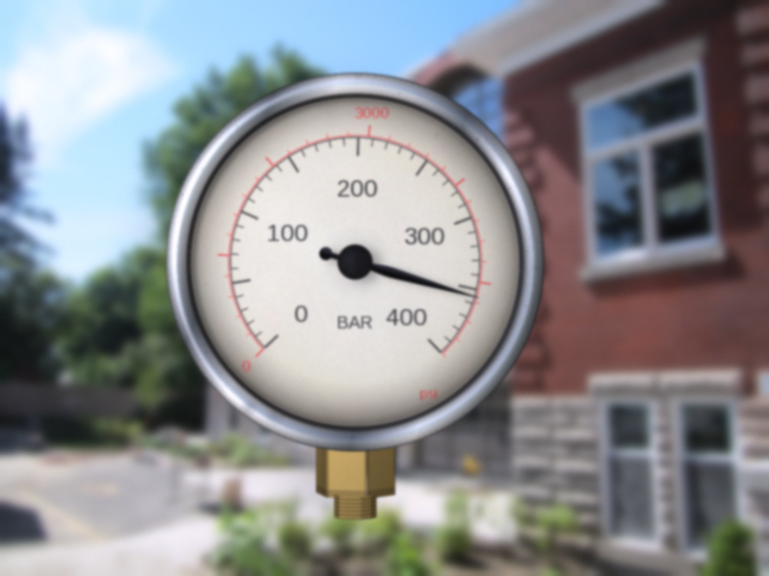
355 bar
